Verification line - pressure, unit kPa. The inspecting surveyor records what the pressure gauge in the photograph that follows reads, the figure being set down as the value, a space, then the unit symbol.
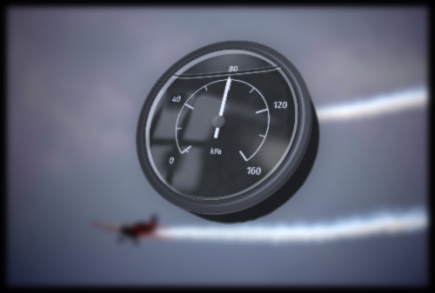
80 kPa
